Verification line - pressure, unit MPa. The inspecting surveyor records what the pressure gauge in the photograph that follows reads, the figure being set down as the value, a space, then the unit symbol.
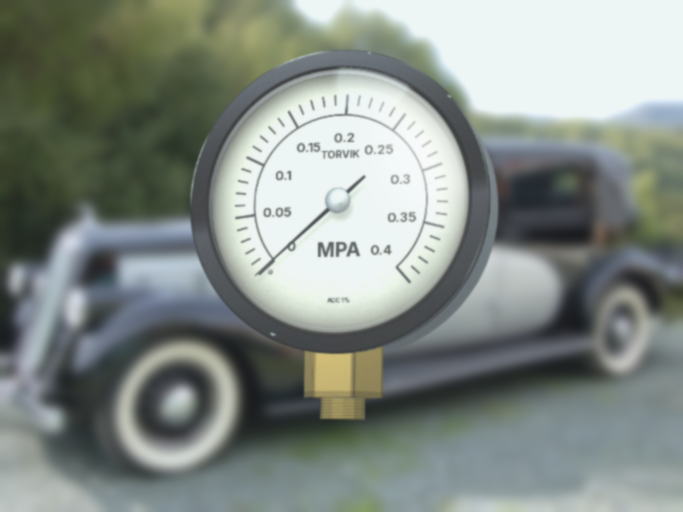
0 MPa
